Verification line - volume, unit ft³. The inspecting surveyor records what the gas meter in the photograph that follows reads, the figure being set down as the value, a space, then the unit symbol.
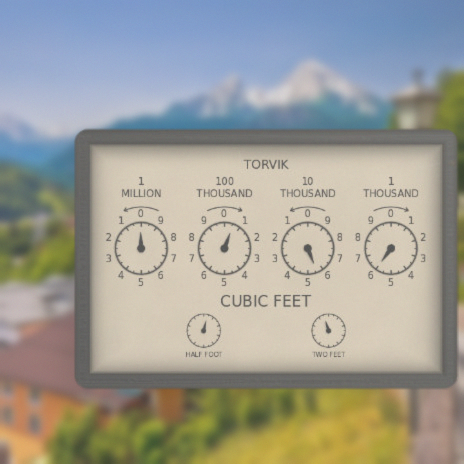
5600 ft³
